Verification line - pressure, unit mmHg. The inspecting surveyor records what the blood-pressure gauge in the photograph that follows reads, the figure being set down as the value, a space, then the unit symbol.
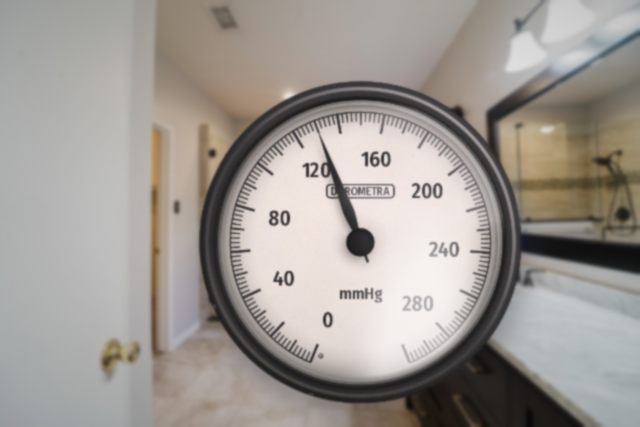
130 mmHg
